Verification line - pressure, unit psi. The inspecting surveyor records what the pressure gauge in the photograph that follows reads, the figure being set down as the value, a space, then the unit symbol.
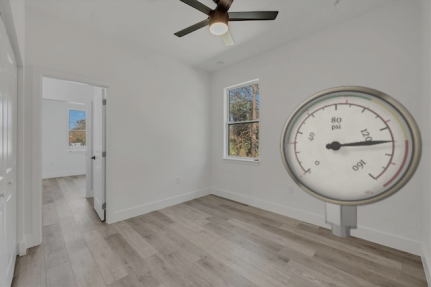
130 psi
